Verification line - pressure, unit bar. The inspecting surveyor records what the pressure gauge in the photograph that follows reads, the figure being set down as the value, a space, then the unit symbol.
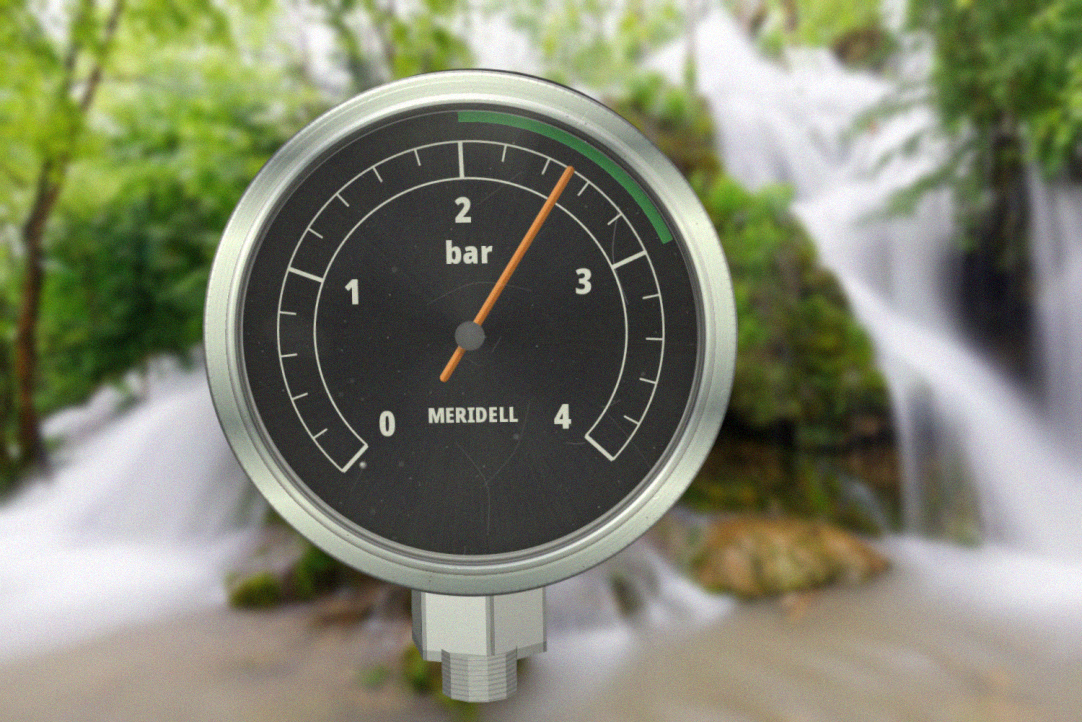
2.5 bar
